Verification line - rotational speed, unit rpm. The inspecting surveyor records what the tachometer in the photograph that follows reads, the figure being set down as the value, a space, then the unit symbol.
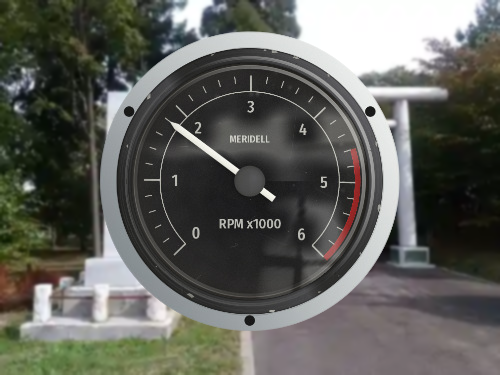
1800 rpm
